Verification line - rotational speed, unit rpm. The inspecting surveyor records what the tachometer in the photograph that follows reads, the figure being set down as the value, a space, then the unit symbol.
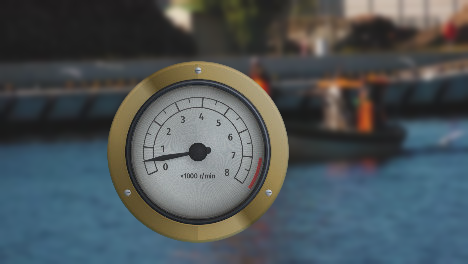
500 rpm
